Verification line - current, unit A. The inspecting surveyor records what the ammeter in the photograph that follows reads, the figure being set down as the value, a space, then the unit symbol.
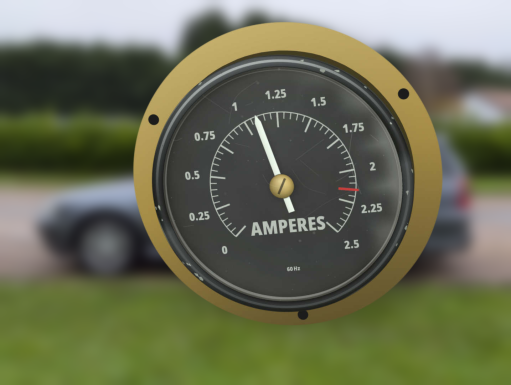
1.1 A
